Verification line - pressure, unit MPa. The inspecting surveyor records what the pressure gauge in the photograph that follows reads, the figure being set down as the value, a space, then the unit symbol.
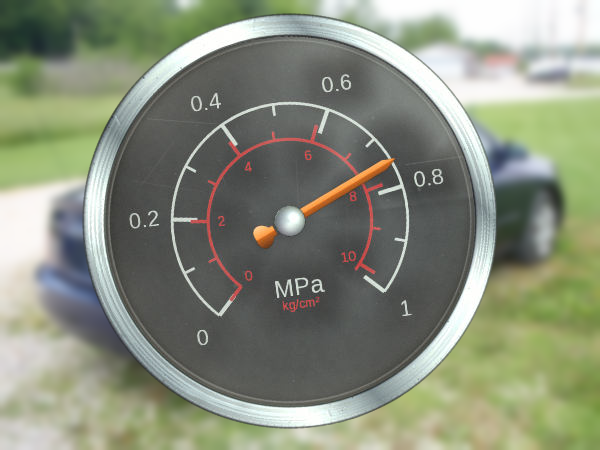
0.75 MPa
